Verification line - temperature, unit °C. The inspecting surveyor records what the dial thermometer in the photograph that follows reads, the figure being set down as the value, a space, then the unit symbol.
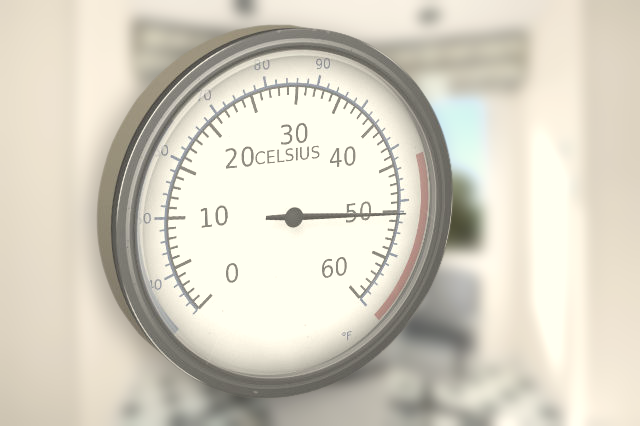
50 °C
